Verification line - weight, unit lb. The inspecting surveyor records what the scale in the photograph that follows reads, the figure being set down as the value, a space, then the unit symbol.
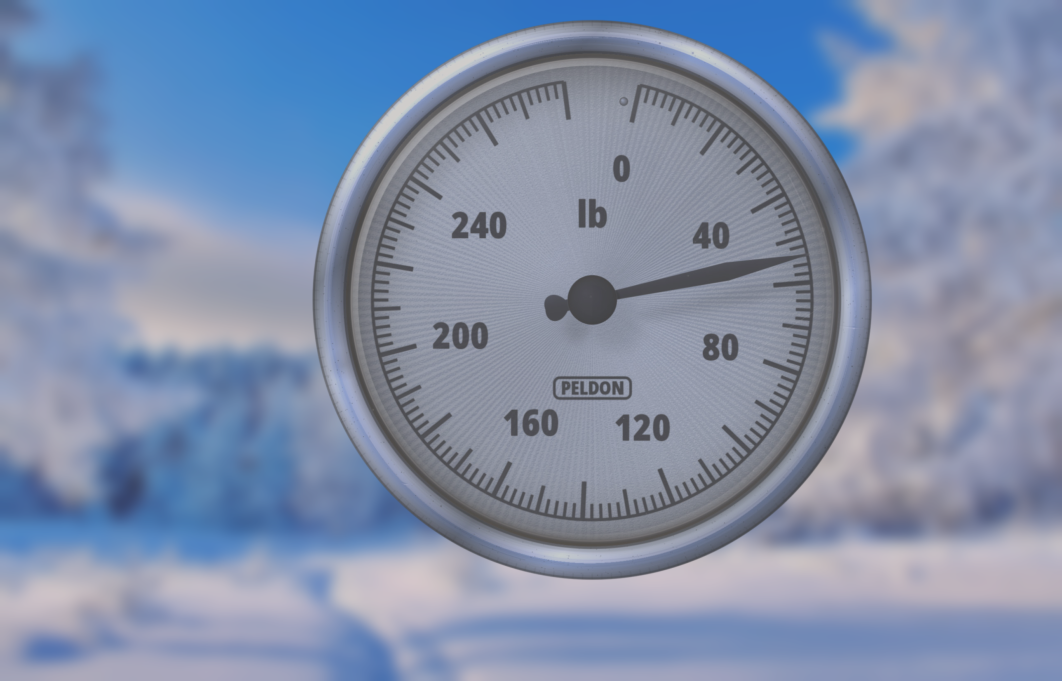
54 lb
